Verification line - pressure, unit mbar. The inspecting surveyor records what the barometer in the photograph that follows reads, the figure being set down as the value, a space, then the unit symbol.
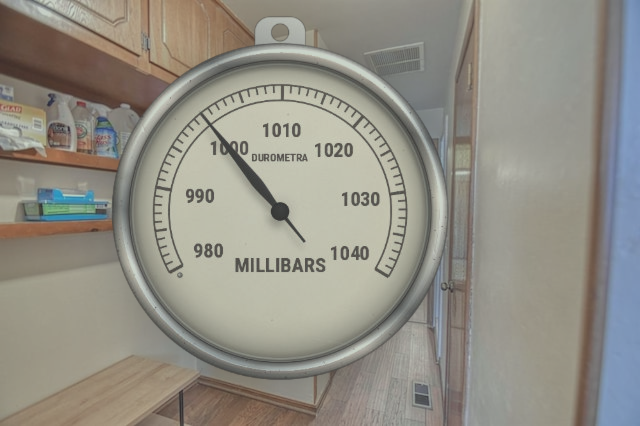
1000 mbar
